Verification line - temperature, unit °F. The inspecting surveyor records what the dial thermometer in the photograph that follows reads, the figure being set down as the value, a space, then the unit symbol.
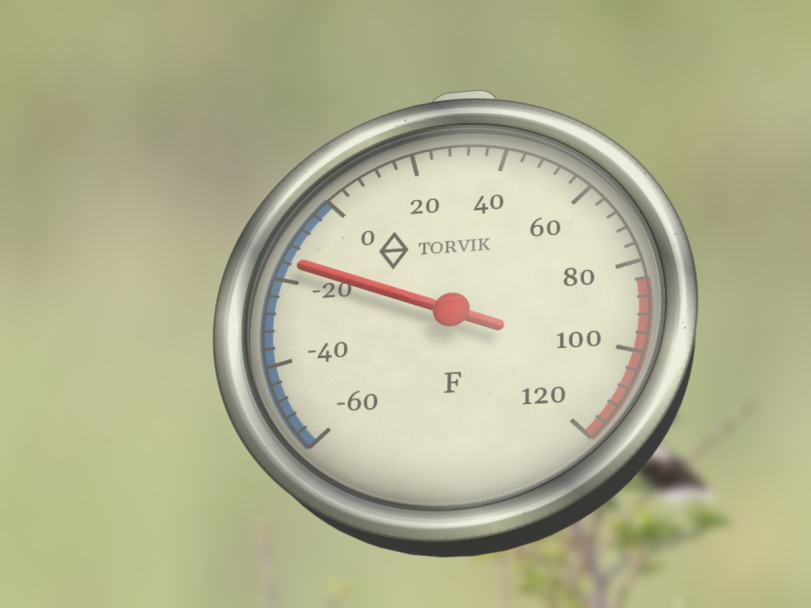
-16 °F
